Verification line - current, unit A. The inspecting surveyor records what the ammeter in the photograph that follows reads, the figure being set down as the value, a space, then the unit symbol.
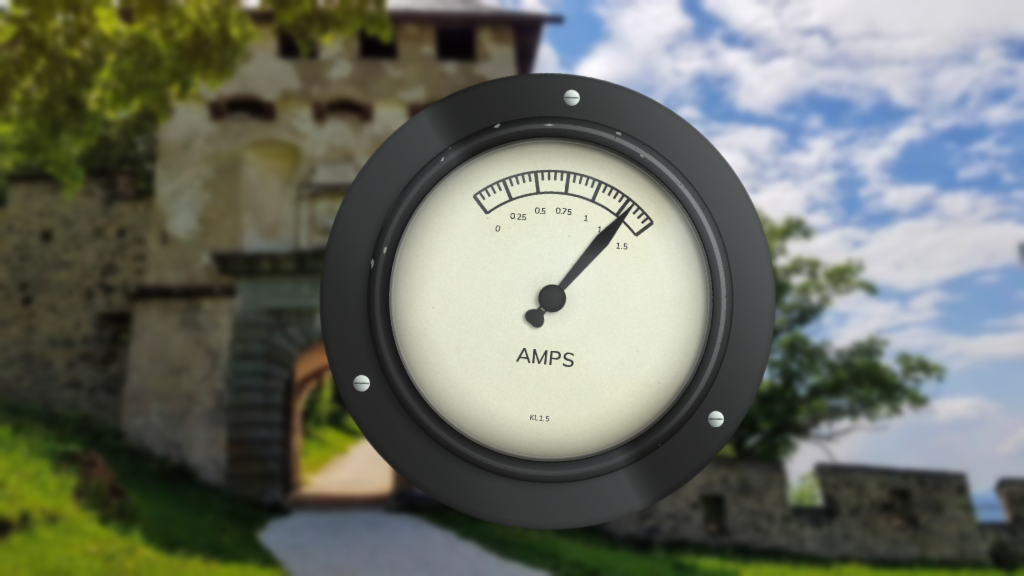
1.3 A
